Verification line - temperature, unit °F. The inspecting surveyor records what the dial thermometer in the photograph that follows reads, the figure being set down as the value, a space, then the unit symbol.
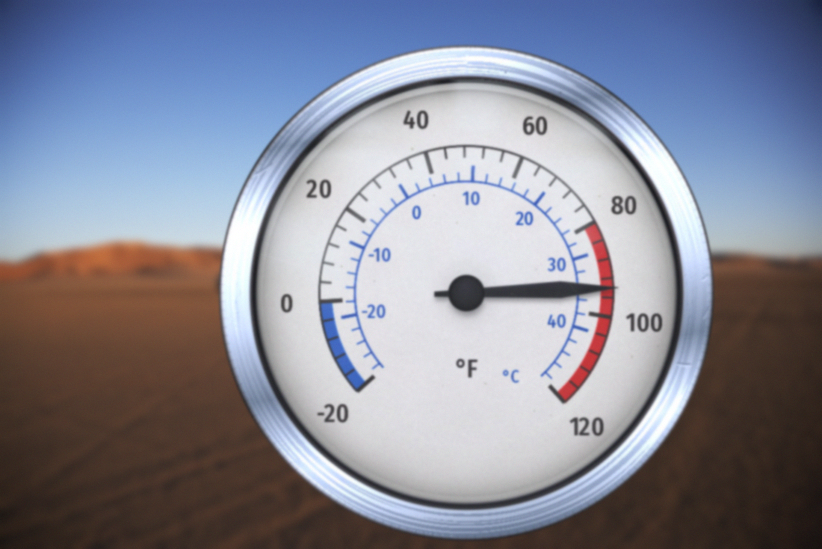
94 °F
